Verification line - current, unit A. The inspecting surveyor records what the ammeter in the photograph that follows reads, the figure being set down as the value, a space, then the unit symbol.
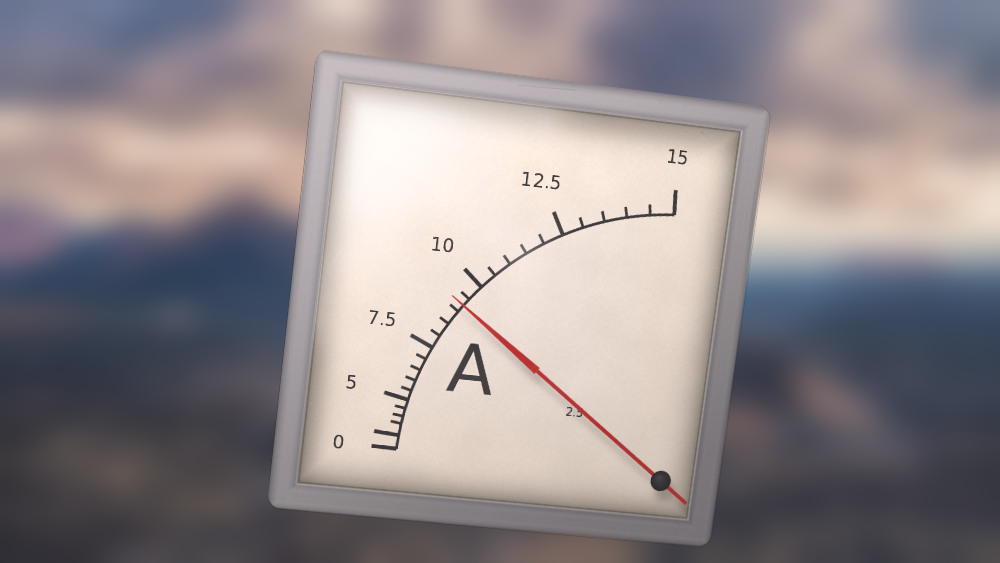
9.25 A
